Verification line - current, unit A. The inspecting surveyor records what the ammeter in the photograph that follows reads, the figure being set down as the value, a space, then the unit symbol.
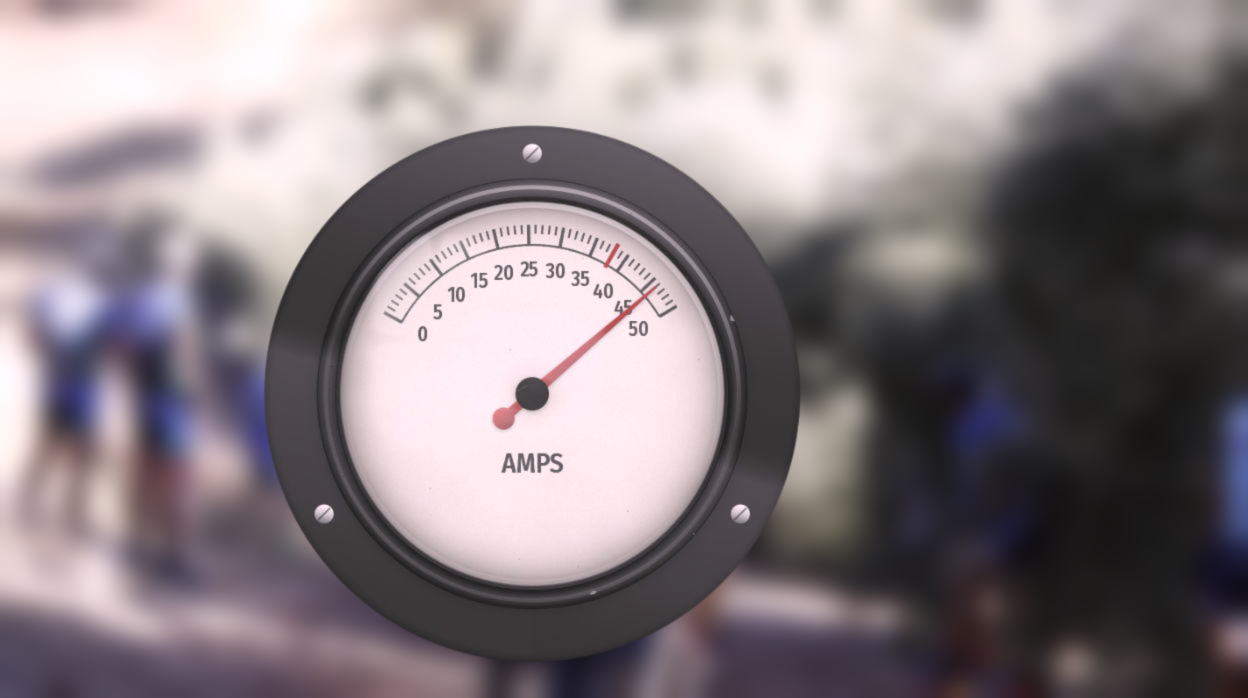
46 A
